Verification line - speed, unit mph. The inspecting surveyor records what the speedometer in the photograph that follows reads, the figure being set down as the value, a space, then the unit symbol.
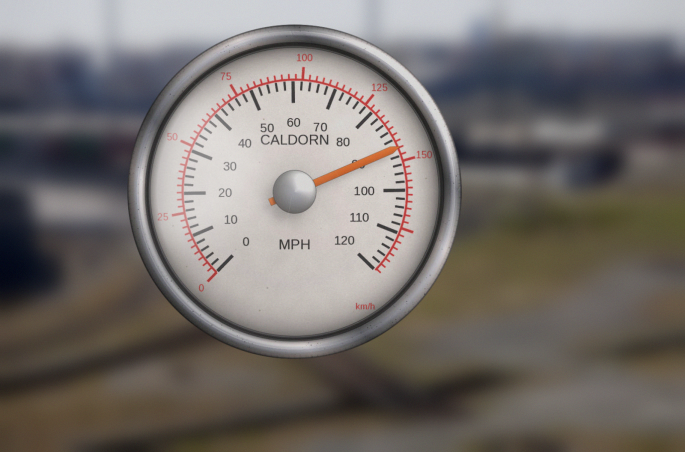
90 mph
